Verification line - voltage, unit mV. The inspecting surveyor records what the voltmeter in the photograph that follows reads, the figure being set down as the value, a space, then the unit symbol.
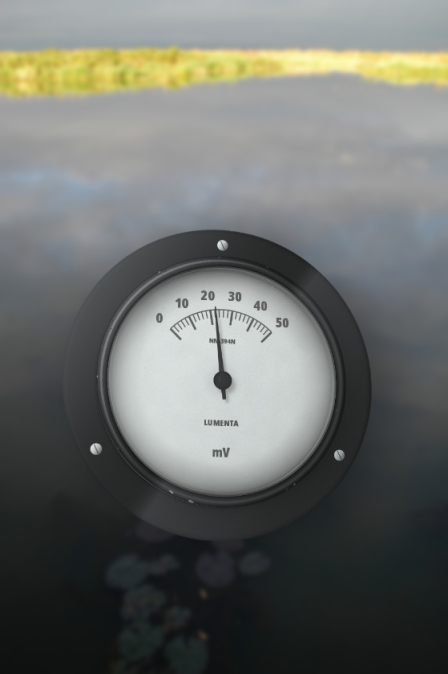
22 mV
